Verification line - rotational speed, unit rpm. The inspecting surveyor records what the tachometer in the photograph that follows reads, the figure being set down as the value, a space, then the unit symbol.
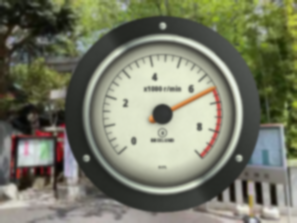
6500 rpm
